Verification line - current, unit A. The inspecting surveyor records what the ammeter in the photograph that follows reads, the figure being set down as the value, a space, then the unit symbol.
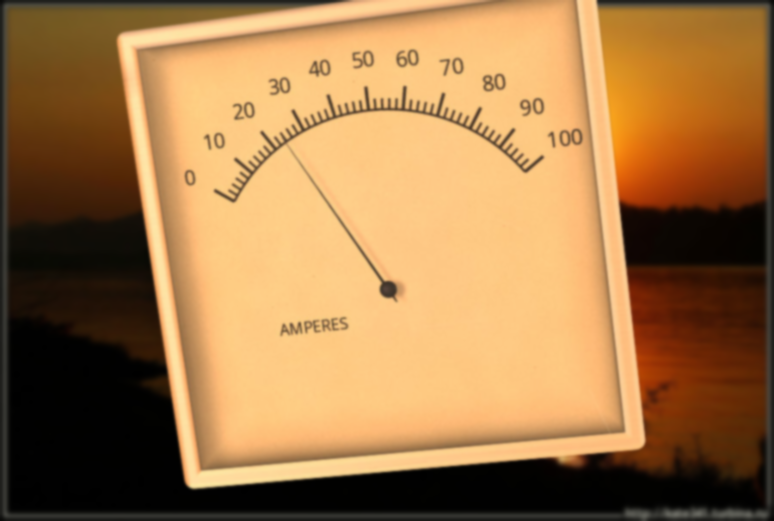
24 A
